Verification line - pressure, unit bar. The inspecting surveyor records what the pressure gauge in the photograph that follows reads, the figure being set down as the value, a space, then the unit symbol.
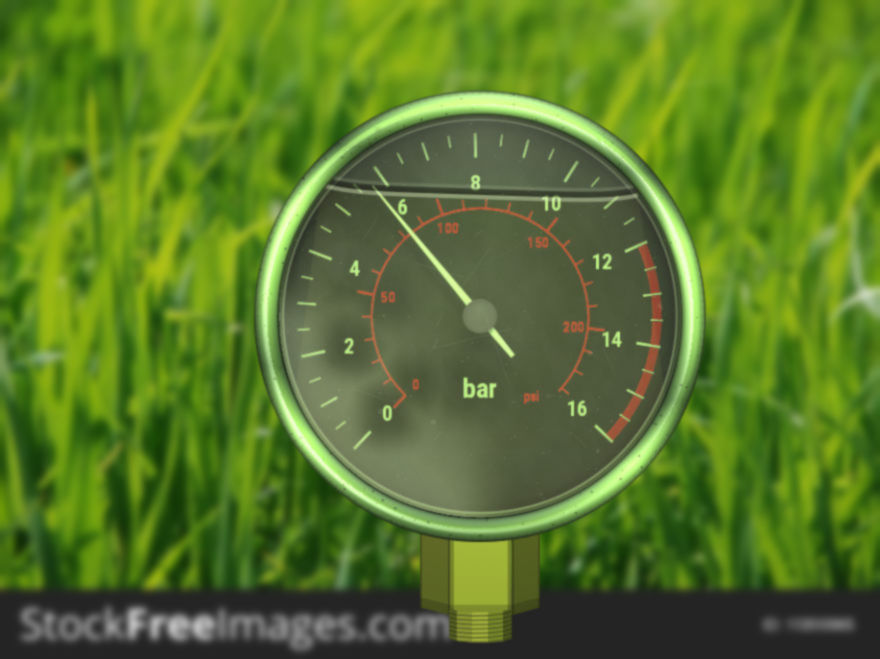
5.75 bar
